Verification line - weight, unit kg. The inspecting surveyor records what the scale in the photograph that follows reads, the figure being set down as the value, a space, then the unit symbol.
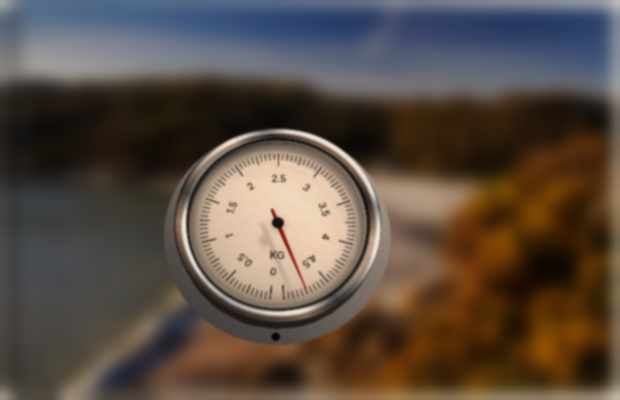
4.75 kg
